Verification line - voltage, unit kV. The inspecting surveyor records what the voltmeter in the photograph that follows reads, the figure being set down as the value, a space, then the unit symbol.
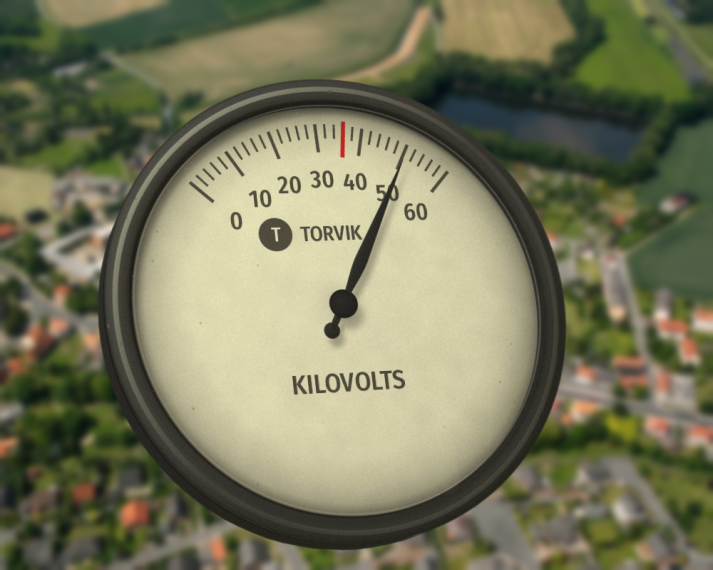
50 kV
